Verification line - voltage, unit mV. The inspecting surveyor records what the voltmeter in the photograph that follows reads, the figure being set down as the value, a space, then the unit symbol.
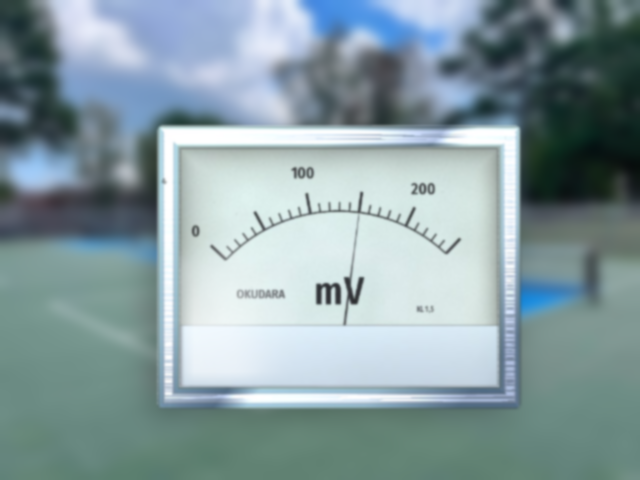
150 mV
